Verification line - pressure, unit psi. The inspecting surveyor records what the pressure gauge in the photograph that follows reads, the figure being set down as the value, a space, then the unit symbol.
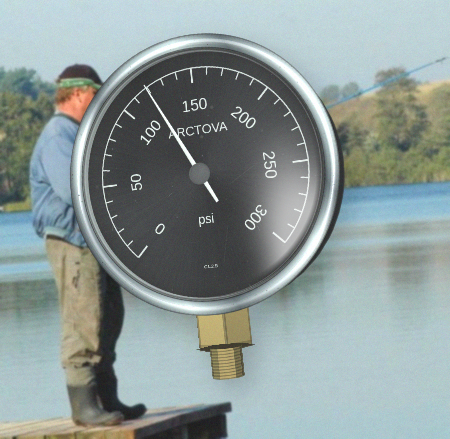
120 psi
